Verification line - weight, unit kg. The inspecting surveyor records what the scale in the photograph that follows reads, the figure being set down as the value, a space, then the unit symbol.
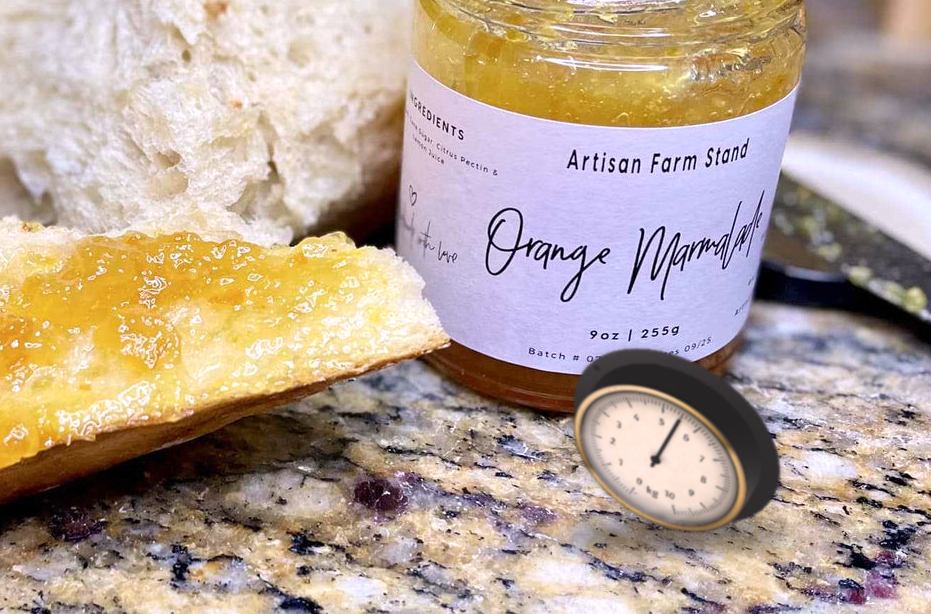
5.5 kg
